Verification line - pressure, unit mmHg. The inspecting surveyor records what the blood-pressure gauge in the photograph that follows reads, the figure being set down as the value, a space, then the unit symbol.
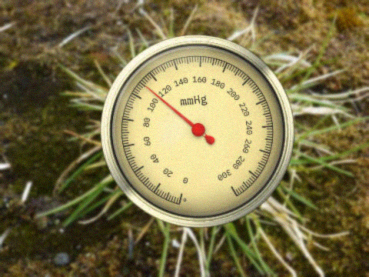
110 mmHg
